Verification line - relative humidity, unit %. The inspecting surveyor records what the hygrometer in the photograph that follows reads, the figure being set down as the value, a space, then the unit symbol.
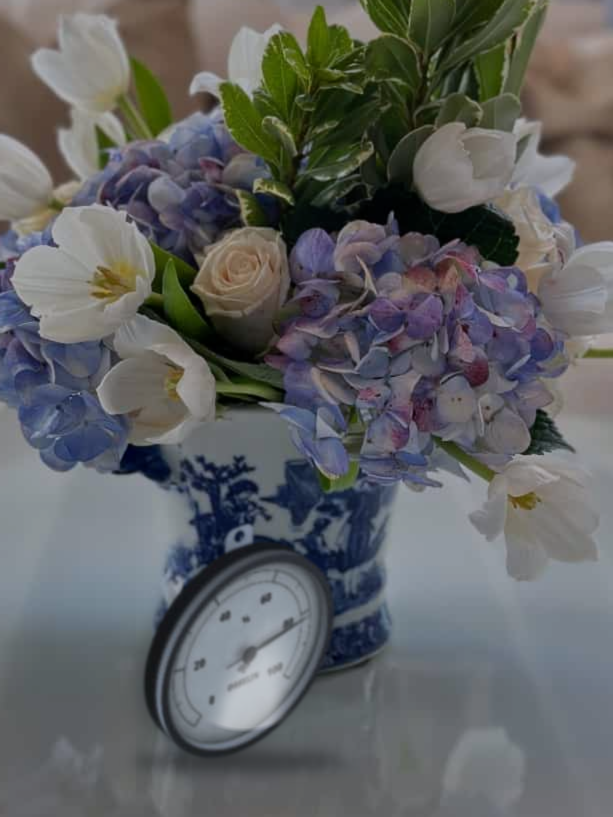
80 %
